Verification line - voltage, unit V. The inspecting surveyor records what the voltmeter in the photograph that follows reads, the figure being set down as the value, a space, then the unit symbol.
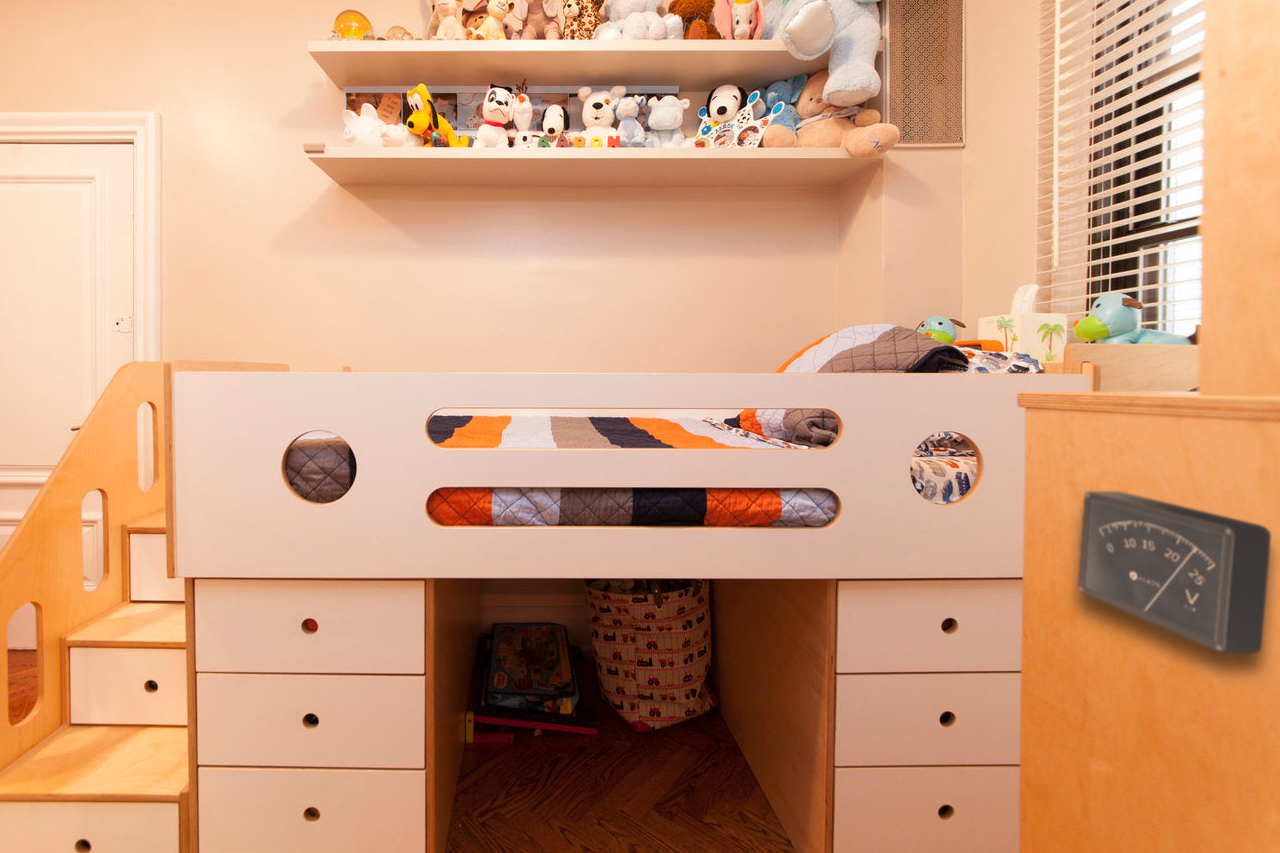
22.5 V
